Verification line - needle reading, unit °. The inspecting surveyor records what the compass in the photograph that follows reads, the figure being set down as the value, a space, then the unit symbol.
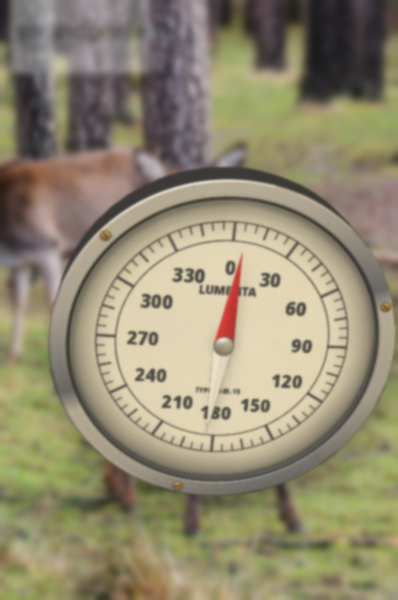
5 °
